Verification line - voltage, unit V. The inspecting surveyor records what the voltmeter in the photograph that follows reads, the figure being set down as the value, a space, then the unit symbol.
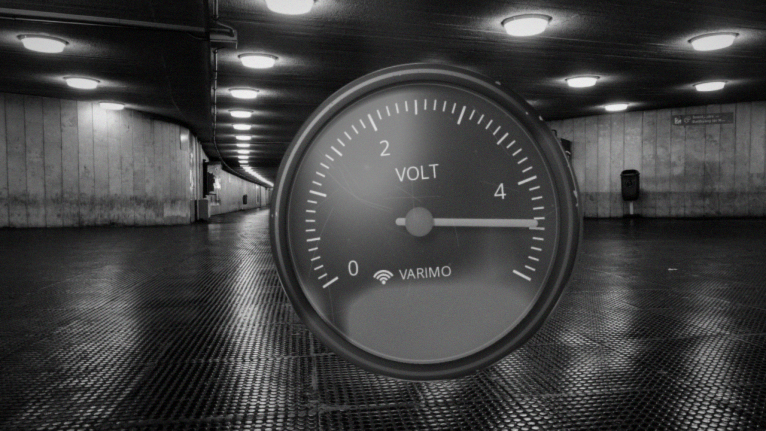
4.45 V
